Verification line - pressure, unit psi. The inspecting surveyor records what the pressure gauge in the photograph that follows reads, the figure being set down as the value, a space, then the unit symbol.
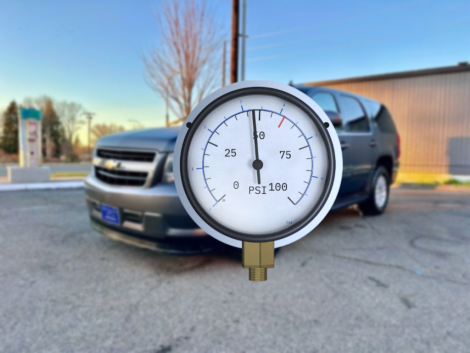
47.5 psi
